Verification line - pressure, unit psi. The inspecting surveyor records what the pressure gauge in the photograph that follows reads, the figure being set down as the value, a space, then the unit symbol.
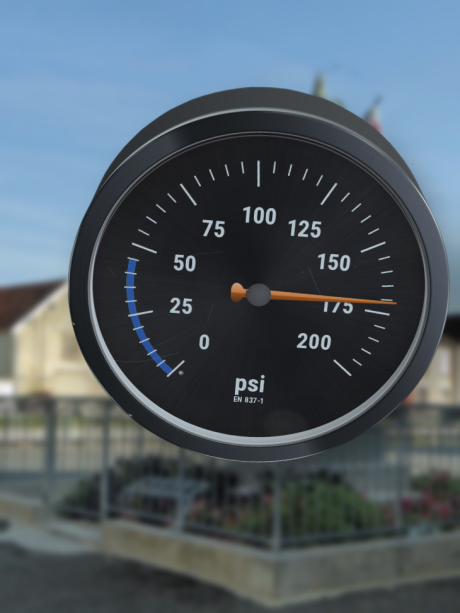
170 psi
